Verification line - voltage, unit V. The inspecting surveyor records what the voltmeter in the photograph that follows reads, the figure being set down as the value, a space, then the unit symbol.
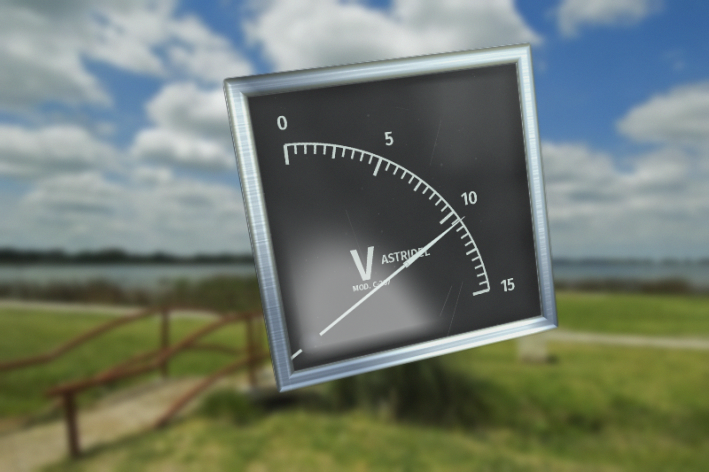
10.5 V
